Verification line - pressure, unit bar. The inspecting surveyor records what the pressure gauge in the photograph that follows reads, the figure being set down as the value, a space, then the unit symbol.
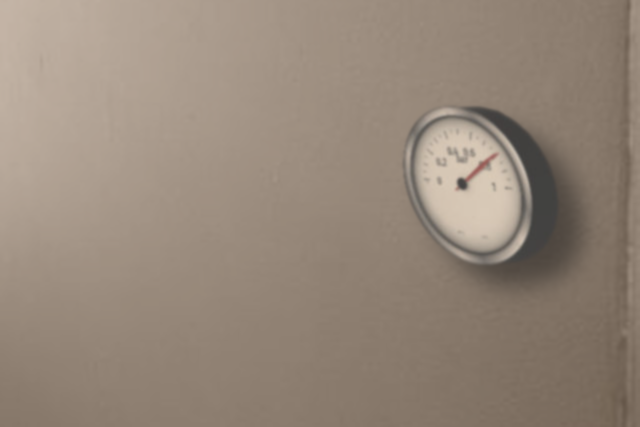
0.8 bar
